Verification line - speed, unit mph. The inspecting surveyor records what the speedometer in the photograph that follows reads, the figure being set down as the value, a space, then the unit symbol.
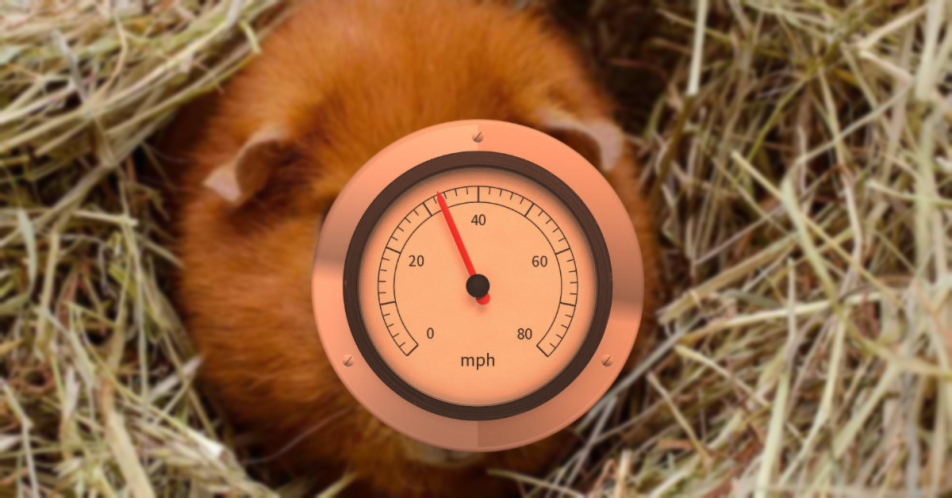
33 mph
